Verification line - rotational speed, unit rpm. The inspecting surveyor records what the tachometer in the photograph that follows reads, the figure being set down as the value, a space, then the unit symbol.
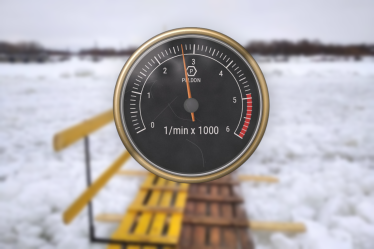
2700 rpm
